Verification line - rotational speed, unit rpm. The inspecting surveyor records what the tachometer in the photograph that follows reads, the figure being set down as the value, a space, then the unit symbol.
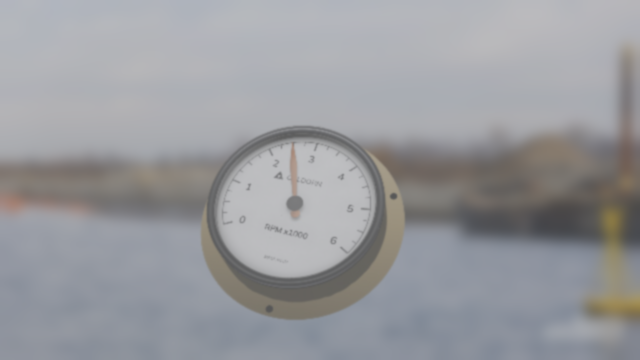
2500 rpm
